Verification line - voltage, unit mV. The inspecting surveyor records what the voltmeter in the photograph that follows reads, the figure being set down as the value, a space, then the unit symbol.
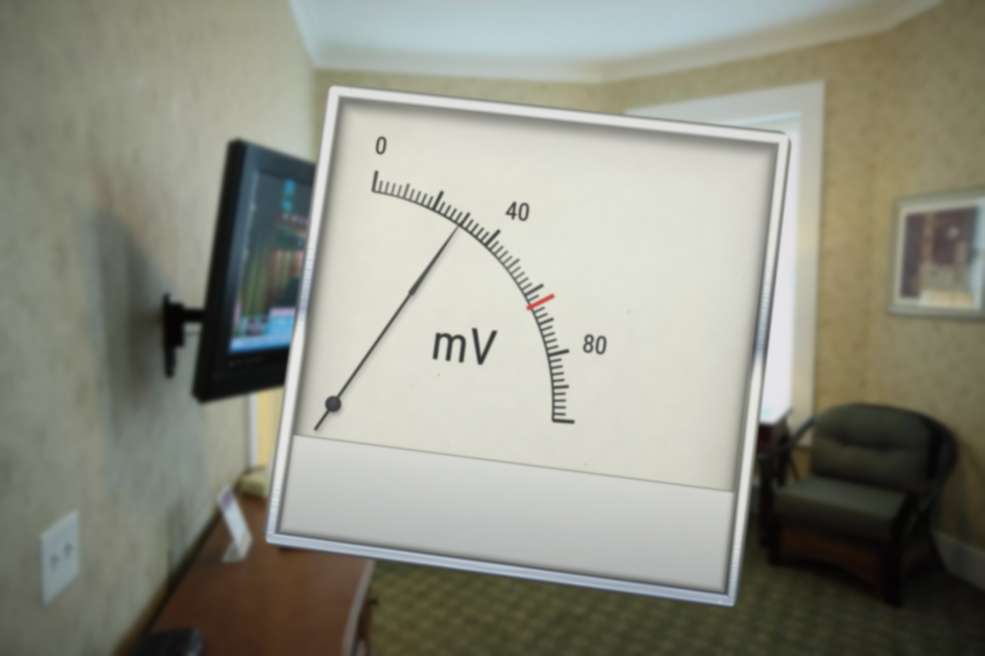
30 mV
